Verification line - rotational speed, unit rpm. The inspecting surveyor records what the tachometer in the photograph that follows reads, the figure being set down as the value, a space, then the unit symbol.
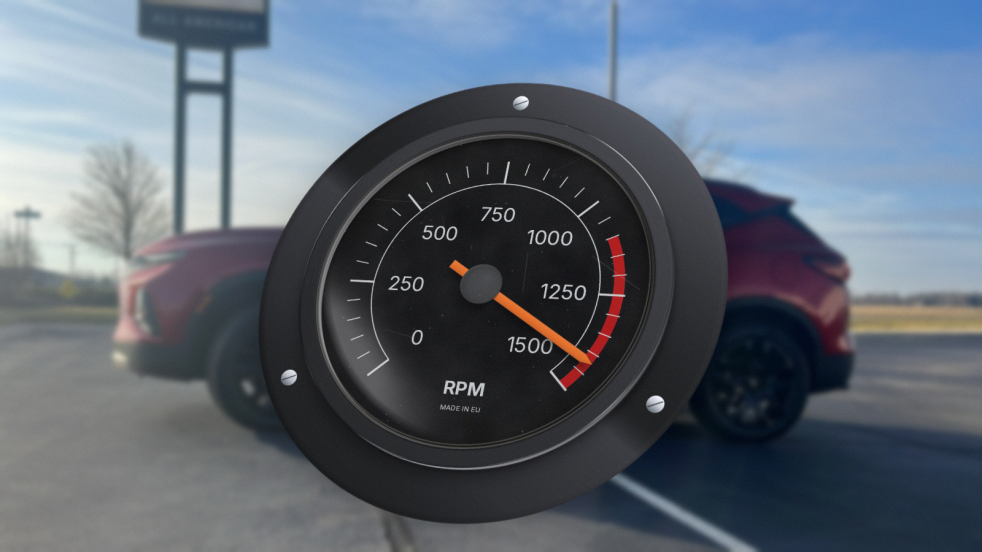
1425 rpm
